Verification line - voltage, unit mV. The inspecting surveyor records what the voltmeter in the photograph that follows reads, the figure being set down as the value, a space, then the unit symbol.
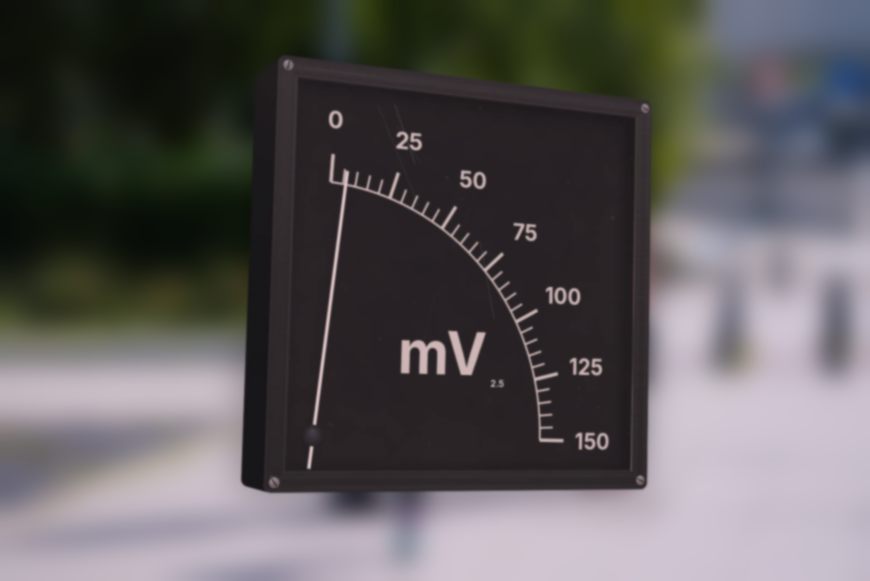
5 mV
